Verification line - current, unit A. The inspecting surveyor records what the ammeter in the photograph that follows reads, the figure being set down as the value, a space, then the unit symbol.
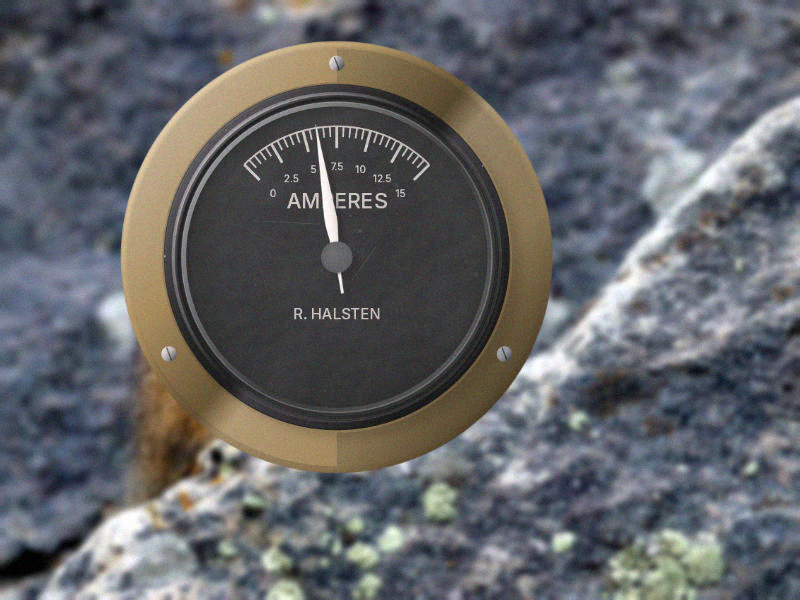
6 A
